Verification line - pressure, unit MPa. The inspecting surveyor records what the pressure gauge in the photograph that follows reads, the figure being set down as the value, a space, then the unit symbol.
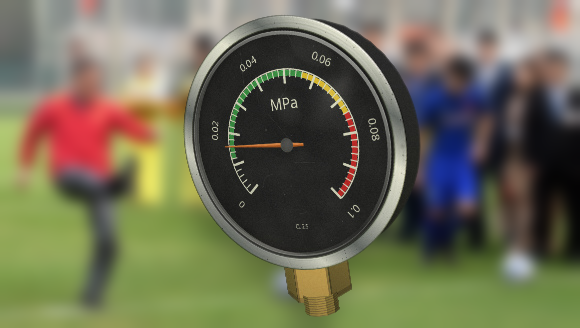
0.016 MPa
